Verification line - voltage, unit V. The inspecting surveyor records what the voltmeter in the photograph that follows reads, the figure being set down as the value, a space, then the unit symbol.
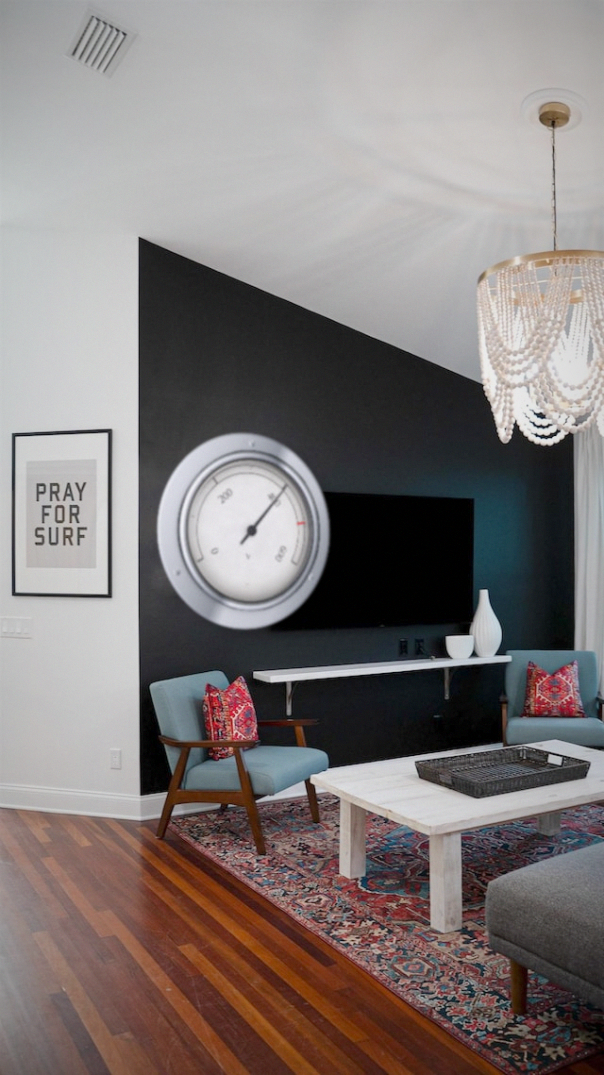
400 V
